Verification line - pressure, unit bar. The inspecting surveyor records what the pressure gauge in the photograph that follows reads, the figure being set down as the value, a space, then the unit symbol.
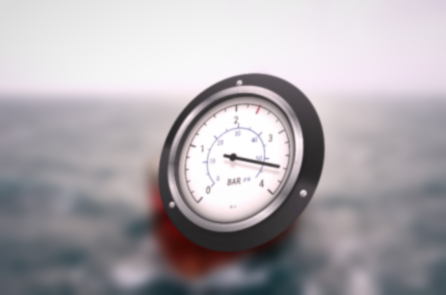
3.6 bar
